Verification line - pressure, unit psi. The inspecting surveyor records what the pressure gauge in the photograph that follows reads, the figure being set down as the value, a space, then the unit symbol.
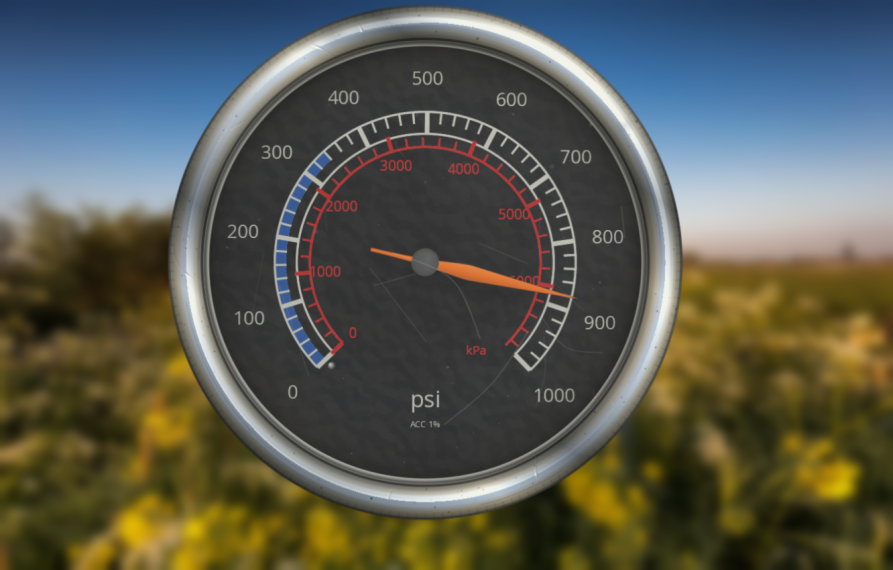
880 psi
